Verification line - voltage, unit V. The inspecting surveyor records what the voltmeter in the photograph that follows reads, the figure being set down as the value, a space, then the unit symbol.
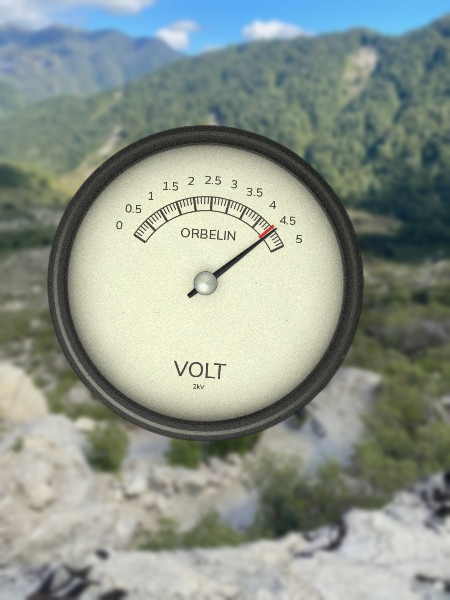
4.5 V
